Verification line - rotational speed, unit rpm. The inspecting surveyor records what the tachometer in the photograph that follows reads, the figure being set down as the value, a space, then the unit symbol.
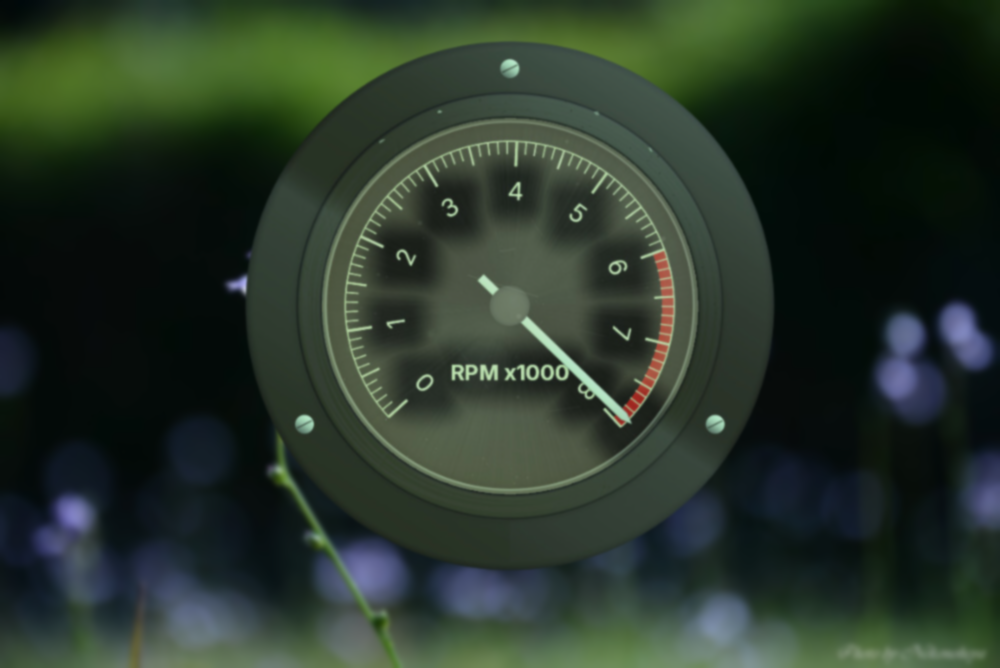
7900 rpm
